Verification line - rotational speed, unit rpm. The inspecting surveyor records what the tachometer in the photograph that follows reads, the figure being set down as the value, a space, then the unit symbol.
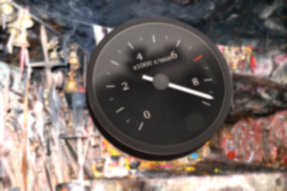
8750 rpm
